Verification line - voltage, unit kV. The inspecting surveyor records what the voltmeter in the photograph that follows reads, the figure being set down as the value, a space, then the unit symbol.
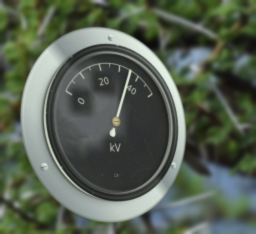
35 kV
